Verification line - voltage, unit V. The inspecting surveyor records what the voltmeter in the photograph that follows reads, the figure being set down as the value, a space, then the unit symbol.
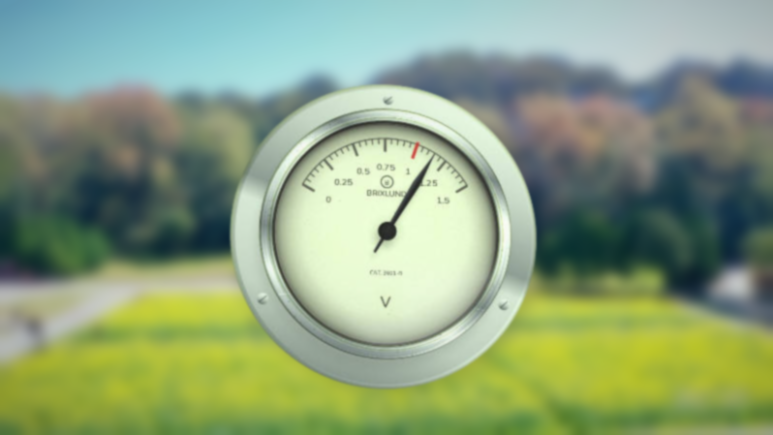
1.15 V
